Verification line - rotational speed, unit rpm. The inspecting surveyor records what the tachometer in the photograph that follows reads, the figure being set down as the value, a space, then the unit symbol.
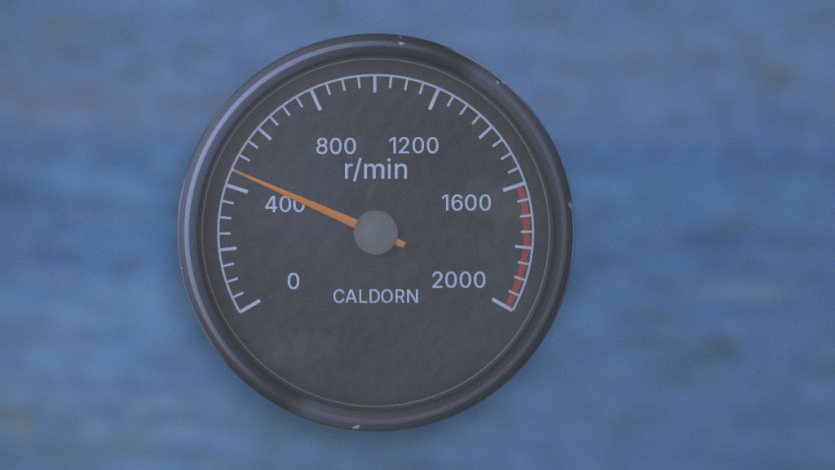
450 rpm
